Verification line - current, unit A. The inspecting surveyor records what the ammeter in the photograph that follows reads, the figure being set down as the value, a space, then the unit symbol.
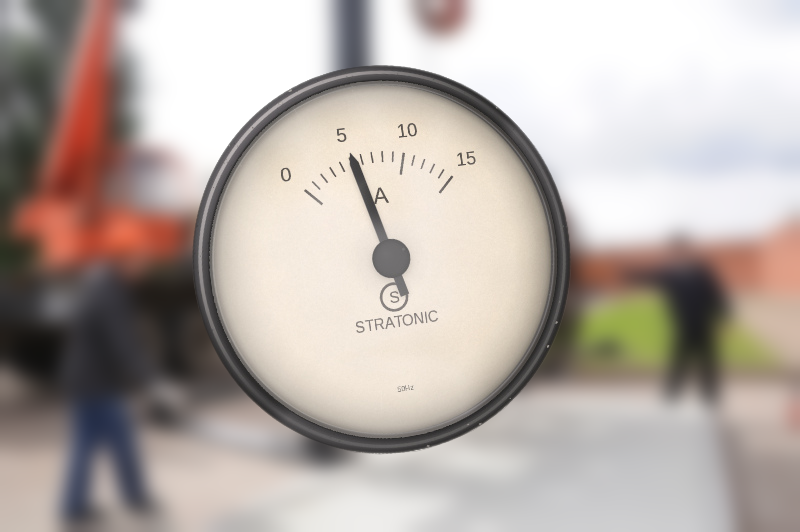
5 A
